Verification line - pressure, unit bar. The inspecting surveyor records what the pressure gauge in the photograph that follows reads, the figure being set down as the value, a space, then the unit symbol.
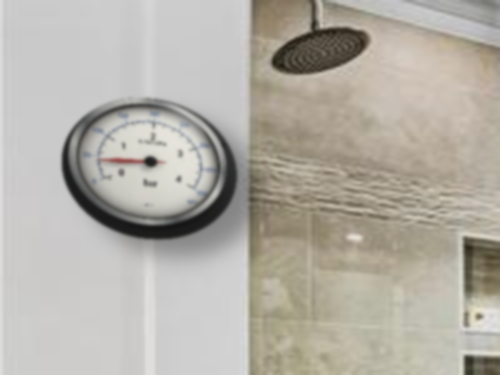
0.4 bar
